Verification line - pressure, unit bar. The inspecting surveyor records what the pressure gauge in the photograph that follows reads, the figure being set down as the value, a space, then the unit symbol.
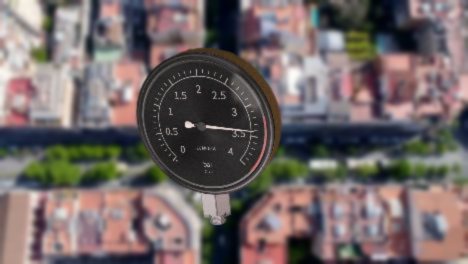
3.4 bar
